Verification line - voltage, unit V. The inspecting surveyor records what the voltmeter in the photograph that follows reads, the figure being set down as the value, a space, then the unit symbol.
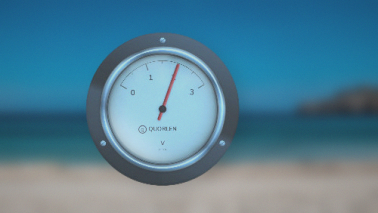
2 V
